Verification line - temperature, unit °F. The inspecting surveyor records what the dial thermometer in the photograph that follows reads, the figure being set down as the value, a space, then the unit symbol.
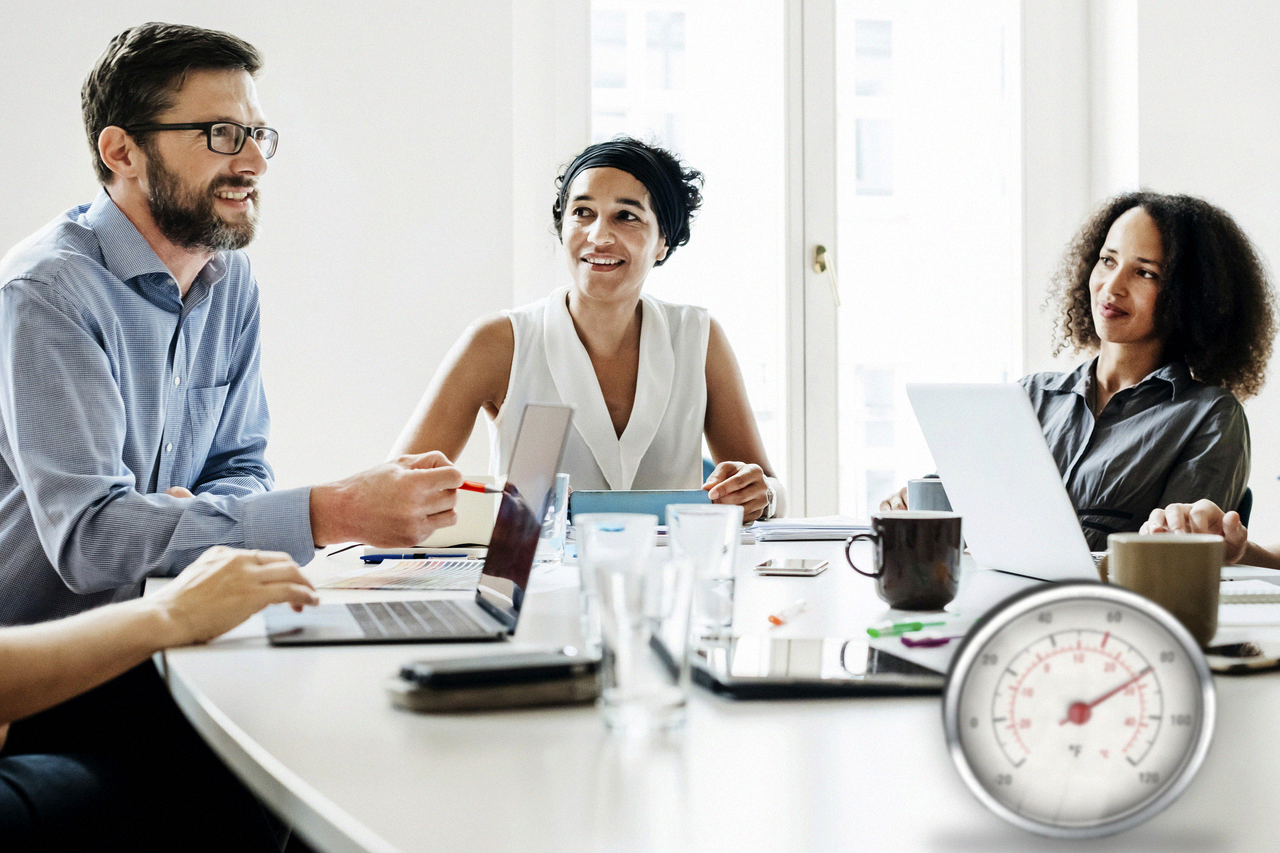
80 °F
